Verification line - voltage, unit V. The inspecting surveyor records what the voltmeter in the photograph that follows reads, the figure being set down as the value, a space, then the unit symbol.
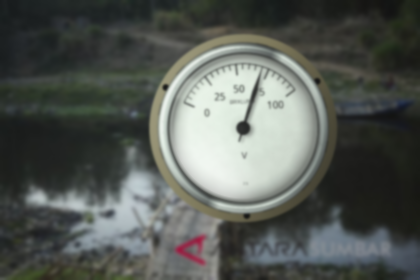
70 V
